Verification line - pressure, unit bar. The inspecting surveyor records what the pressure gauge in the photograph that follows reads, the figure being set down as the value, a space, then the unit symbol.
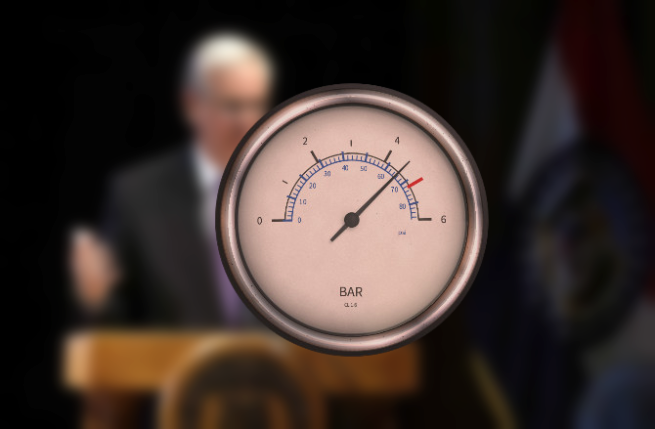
4.5 bar
